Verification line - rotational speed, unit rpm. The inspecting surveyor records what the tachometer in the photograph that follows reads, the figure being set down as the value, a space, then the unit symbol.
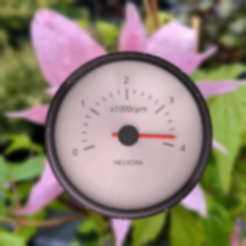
3800 rpm
